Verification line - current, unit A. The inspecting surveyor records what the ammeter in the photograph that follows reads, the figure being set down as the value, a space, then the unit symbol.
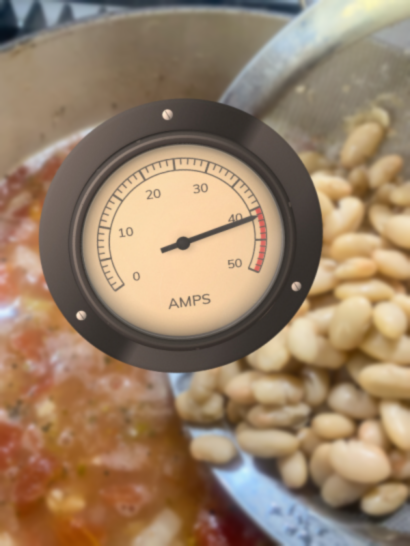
41 A
